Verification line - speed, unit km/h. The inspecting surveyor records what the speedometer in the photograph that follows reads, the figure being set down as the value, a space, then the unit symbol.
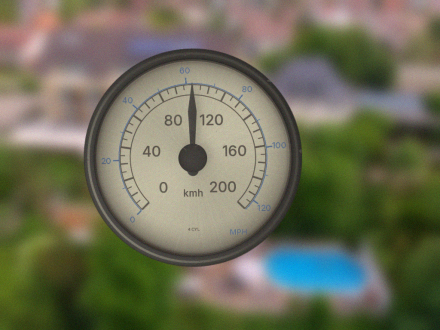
100 km/h
